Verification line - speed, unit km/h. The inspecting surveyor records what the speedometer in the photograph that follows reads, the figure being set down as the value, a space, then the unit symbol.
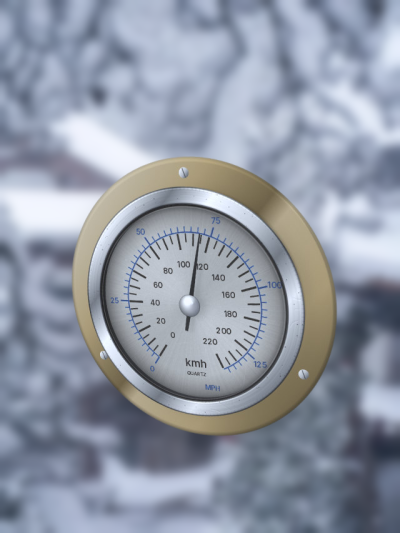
115 km/h
